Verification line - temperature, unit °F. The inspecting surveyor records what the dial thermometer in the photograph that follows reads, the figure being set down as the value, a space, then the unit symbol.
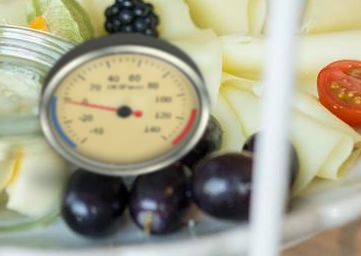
0 °F
